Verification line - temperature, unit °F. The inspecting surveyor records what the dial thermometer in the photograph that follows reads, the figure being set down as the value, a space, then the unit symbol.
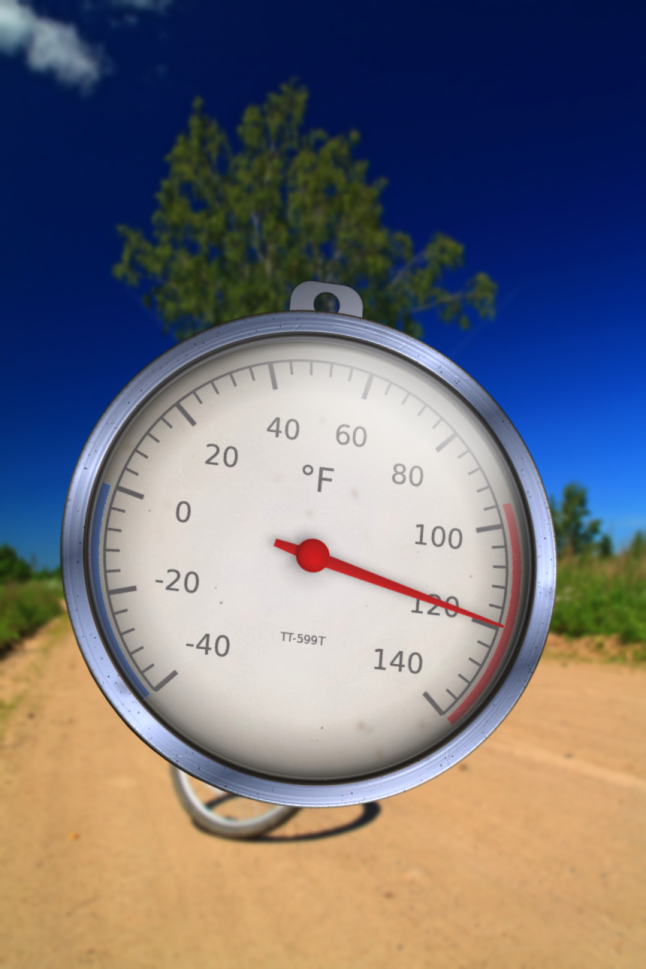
120 °F
